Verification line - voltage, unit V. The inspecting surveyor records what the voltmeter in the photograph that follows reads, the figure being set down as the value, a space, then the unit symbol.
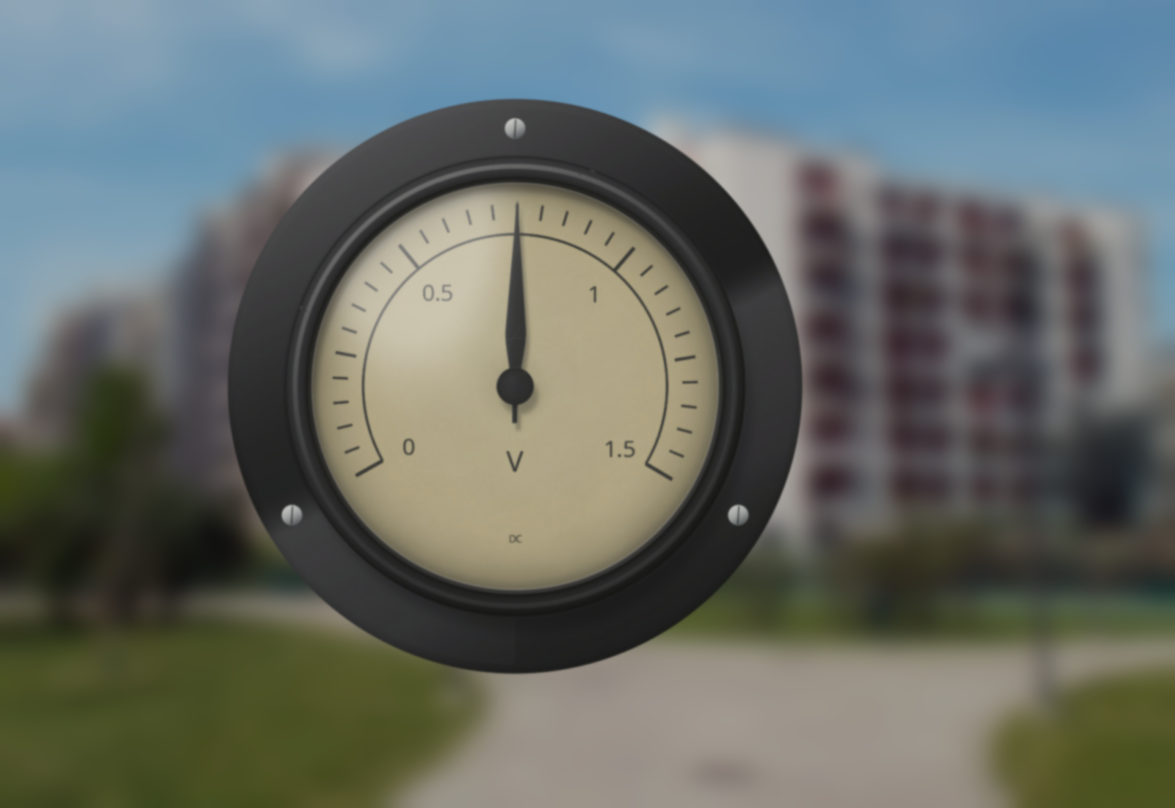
0.75 V
